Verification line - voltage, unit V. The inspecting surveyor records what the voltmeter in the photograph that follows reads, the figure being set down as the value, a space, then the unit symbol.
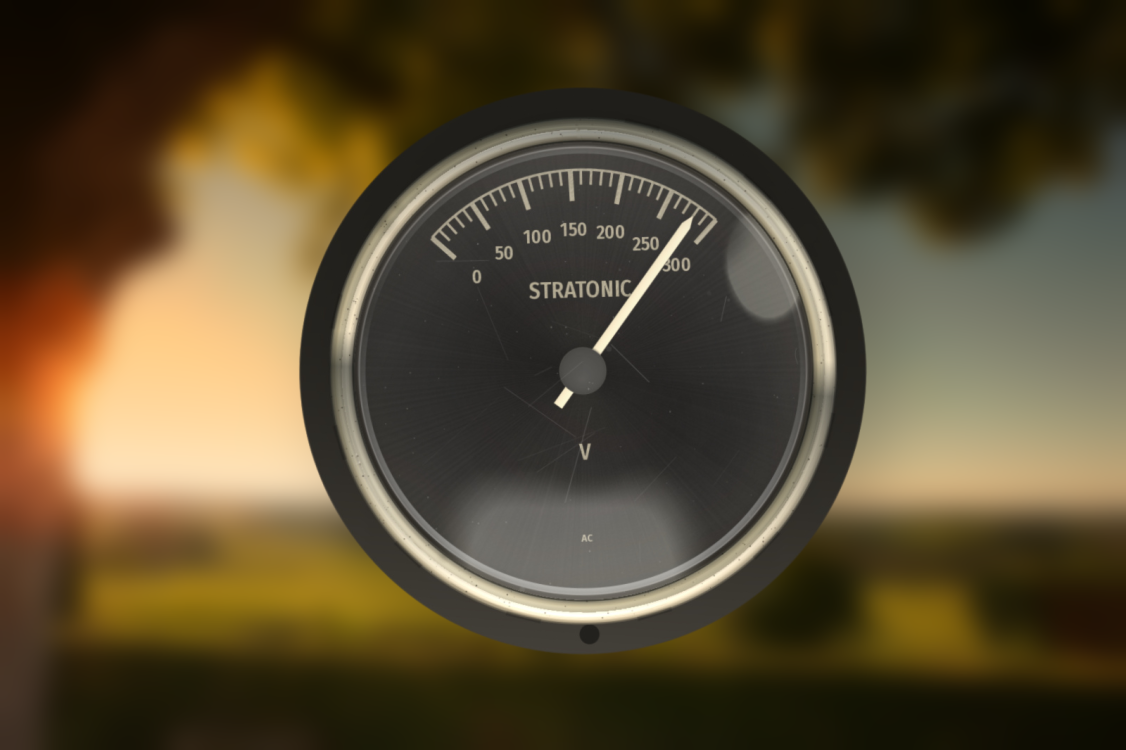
280 V
